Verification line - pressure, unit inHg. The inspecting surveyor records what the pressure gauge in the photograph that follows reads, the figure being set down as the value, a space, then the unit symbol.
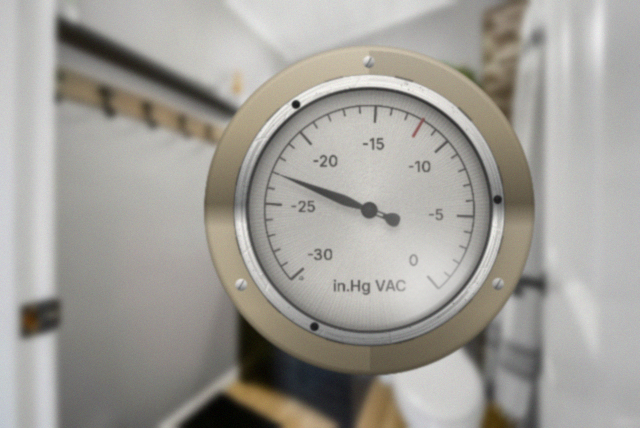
-23 inHg
